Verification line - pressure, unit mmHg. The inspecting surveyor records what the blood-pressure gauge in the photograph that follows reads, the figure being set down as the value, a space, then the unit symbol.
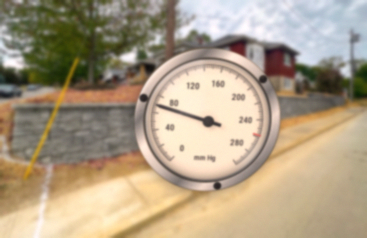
70 mmHg
